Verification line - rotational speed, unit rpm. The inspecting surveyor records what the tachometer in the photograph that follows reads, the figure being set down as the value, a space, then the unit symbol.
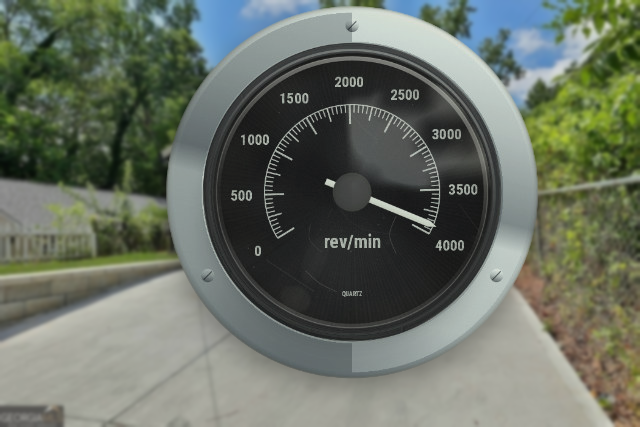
3900 rpm
